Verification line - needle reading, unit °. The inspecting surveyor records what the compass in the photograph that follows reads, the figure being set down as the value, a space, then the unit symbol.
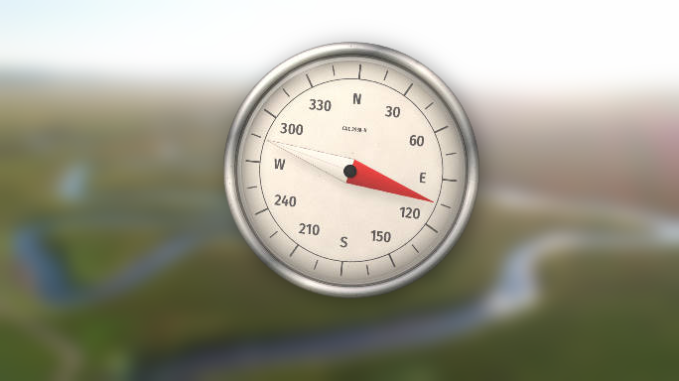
105 °
